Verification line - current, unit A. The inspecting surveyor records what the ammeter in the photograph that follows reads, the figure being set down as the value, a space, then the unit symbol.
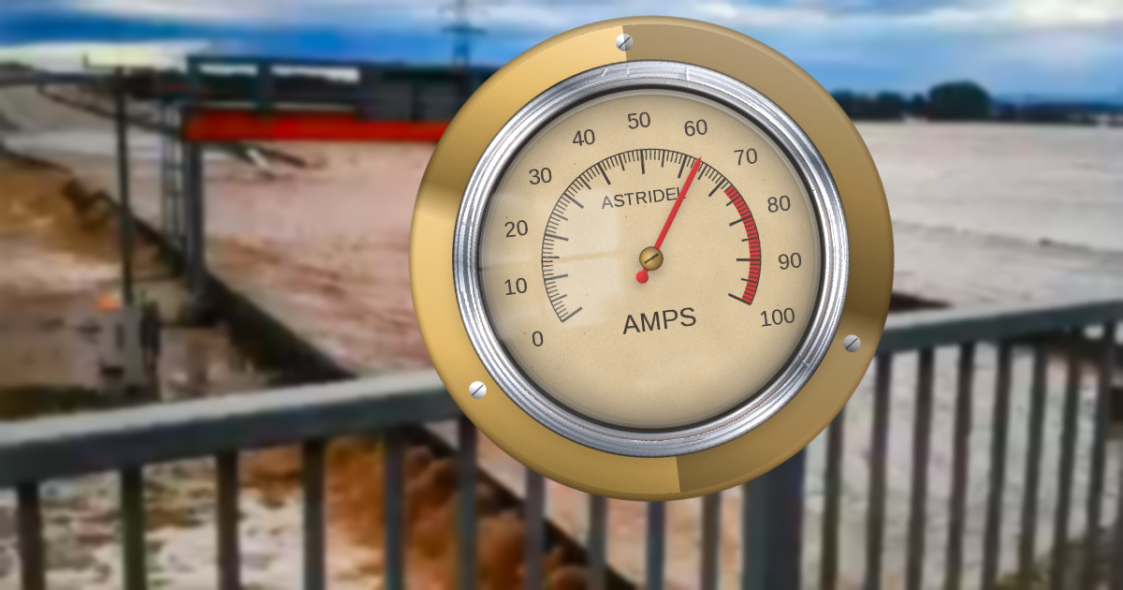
63 A
